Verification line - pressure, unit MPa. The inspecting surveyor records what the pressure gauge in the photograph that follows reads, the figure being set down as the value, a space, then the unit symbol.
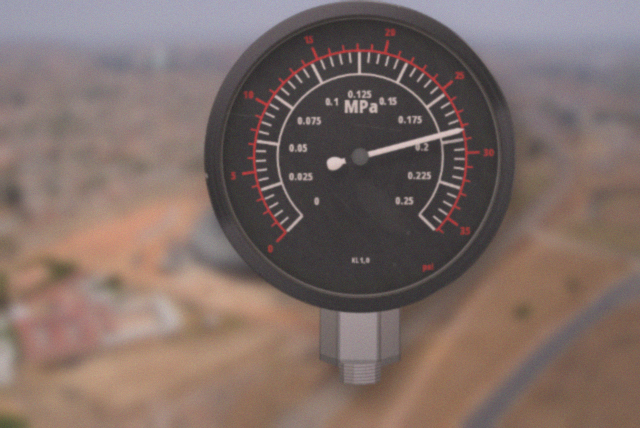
0.195 MPa
